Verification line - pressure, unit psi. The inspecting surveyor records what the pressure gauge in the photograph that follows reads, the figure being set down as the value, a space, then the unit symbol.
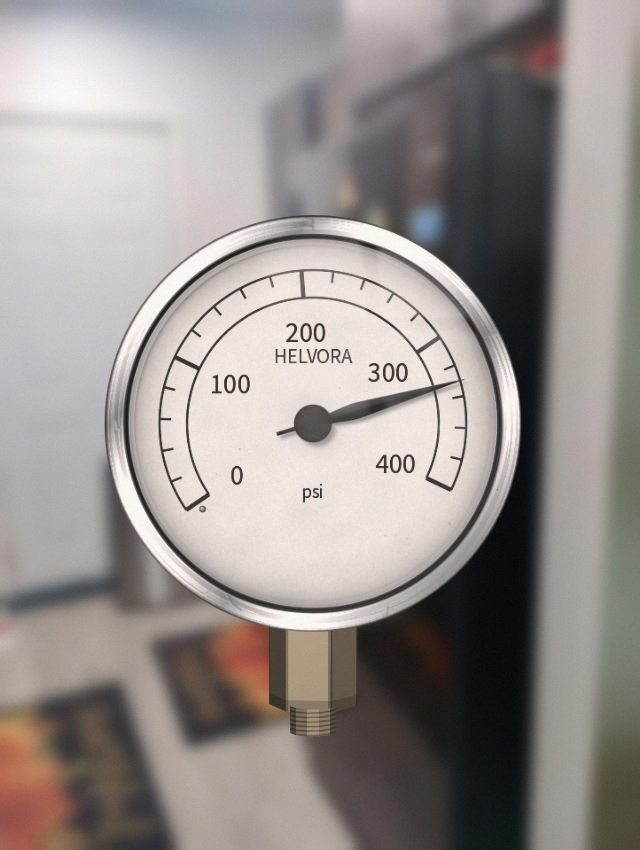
330 psi
